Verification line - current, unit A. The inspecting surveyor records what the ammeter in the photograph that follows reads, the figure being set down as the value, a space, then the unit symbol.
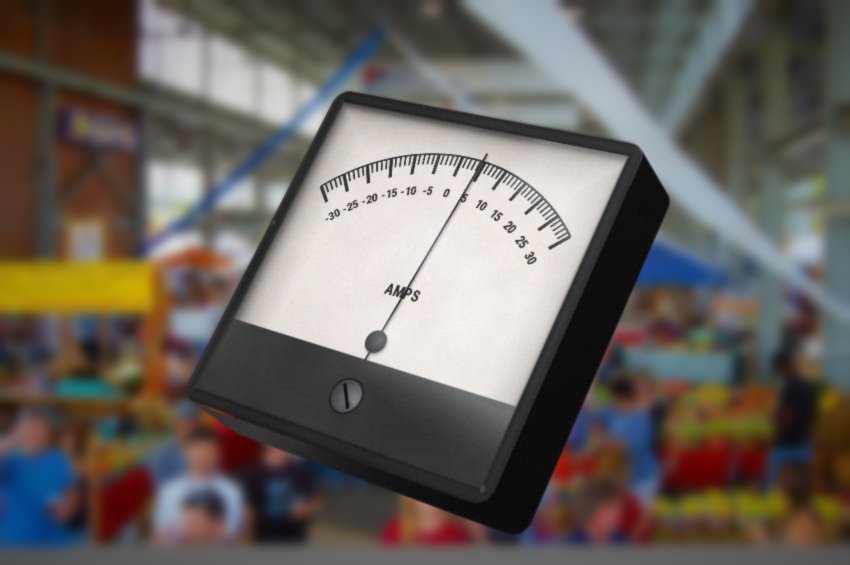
5 A
